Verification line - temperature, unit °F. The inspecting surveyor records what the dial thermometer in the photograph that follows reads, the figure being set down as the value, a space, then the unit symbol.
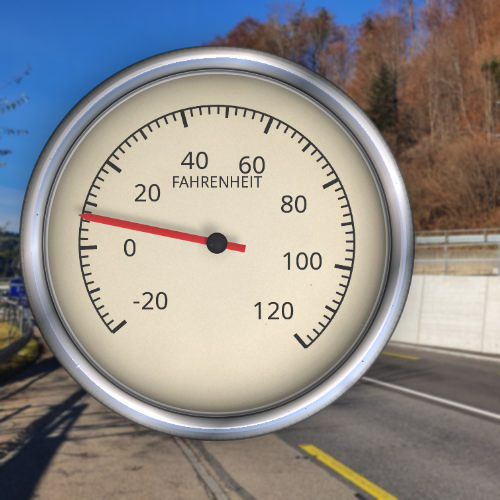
7 °F
